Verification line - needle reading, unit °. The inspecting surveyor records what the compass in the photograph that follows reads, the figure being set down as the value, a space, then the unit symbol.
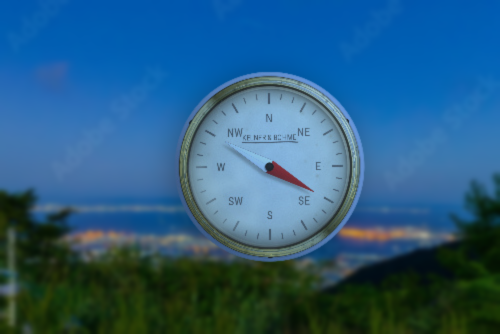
120 °
